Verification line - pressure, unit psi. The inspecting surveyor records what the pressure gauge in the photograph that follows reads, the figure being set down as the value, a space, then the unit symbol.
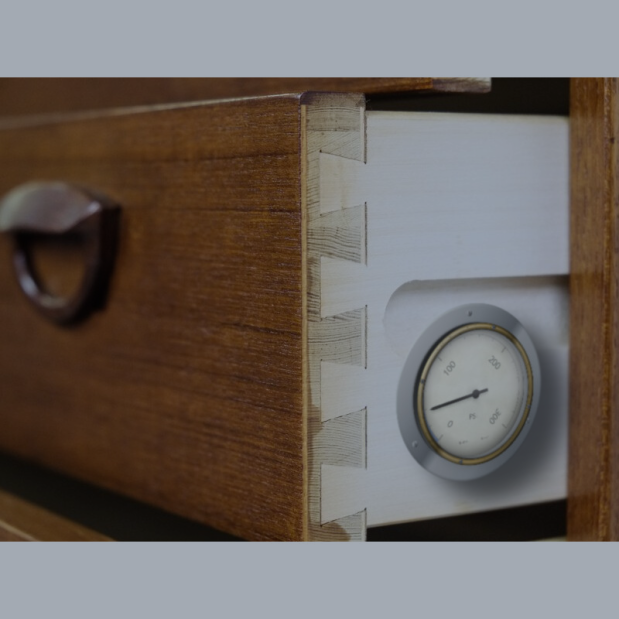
40 psi
